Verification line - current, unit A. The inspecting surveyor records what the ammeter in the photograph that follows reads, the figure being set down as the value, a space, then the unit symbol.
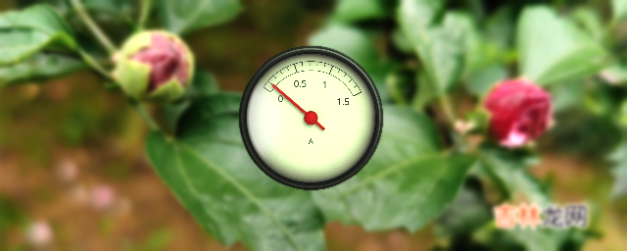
0.1 A
